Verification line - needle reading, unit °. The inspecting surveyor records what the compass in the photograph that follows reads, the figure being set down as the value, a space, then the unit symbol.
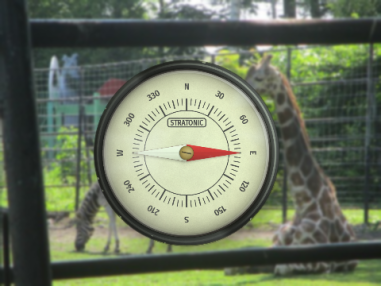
90 °
